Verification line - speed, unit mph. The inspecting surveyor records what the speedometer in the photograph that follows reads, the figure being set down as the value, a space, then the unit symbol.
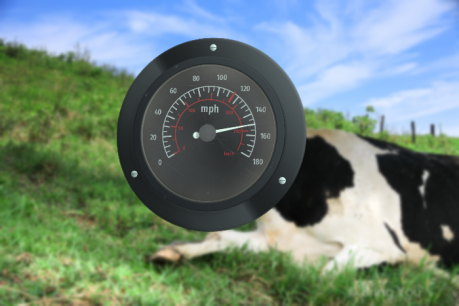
150 mph
